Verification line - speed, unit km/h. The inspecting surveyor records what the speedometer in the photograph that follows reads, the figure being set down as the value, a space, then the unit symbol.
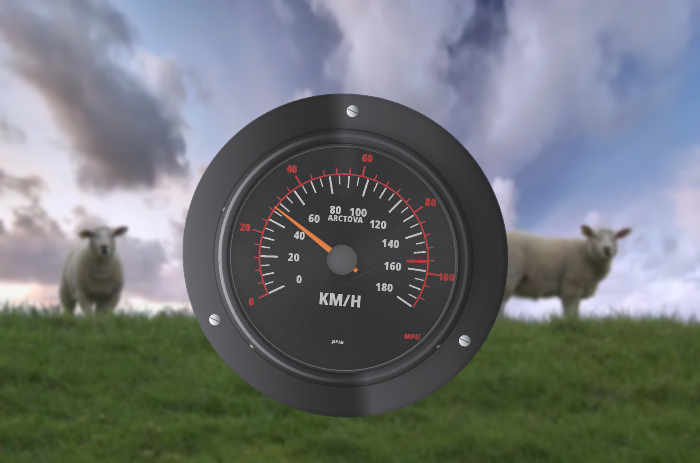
47.5 km/h
